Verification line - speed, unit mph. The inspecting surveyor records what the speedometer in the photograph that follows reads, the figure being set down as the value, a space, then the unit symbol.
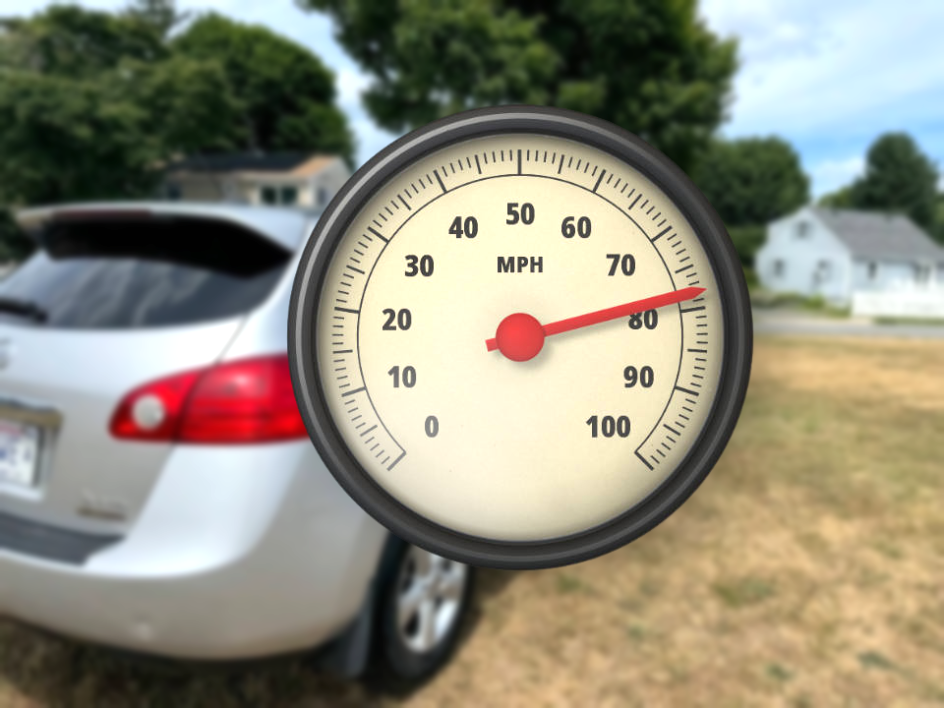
78 mph
